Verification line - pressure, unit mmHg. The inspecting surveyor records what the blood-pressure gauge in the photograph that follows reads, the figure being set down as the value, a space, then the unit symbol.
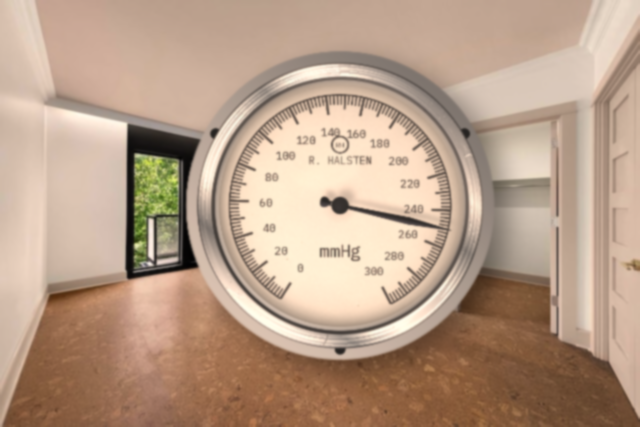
250 mmHg
